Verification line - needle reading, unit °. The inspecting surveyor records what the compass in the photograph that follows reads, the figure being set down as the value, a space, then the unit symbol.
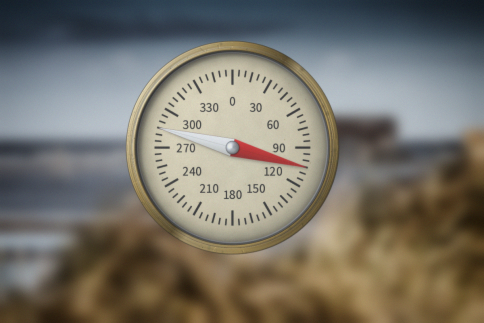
105 °
